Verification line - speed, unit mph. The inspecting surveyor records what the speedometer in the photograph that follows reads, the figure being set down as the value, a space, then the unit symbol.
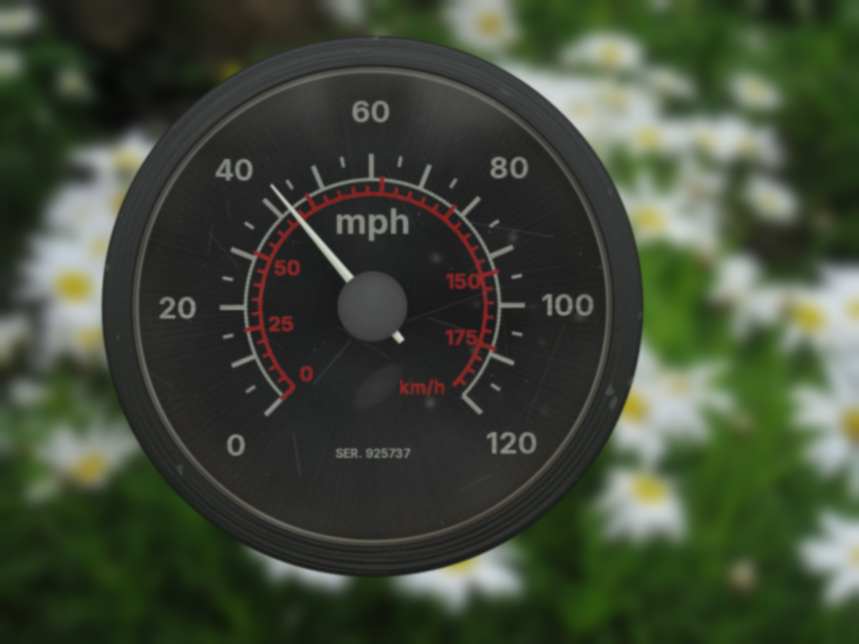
42.5 mph
